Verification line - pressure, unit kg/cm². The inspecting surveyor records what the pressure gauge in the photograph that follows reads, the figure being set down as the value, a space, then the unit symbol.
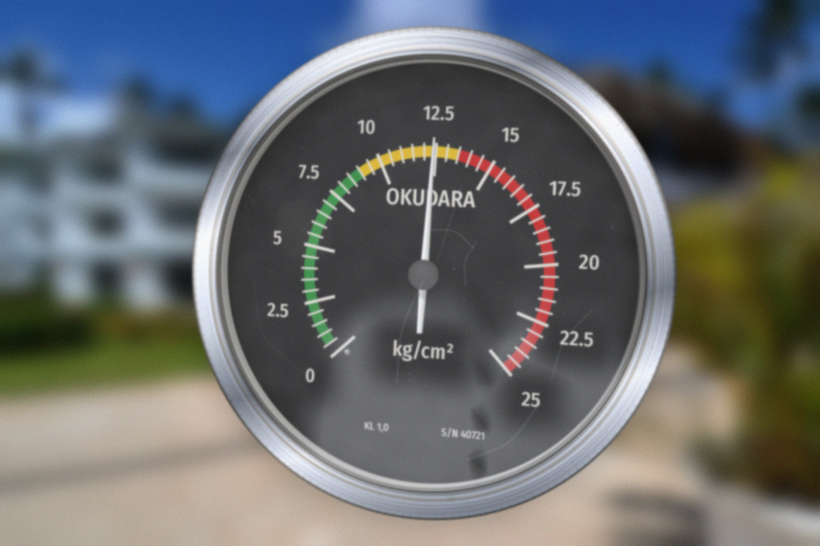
12.5 kg/cm²
